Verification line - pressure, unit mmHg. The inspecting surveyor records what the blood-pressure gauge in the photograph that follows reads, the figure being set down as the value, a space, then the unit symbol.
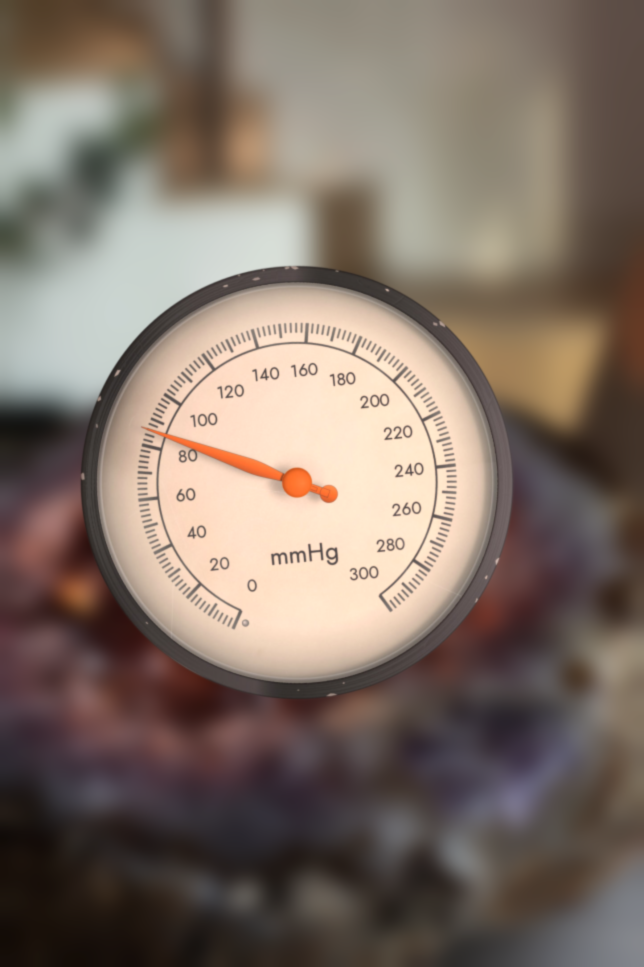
86 mmHg
